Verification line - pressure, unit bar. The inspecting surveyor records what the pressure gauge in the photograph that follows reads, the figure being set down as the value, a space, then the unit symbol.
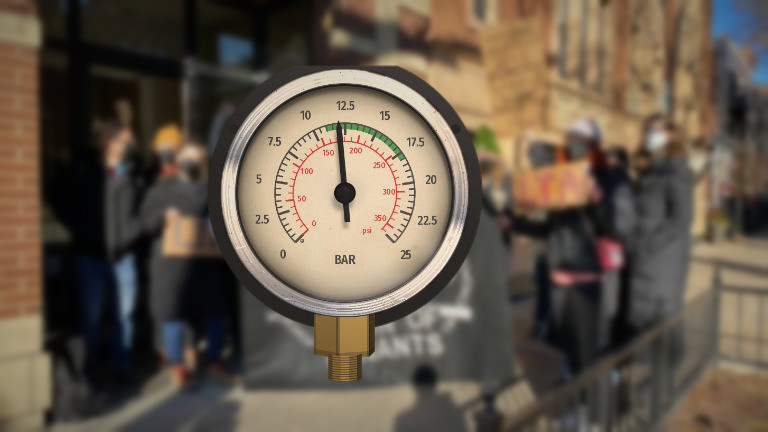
12 bar
